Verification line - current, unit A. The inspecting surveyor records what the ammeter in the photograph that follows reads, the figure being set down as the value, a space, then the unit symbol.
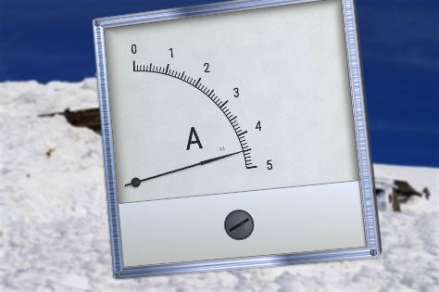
4.5 A
